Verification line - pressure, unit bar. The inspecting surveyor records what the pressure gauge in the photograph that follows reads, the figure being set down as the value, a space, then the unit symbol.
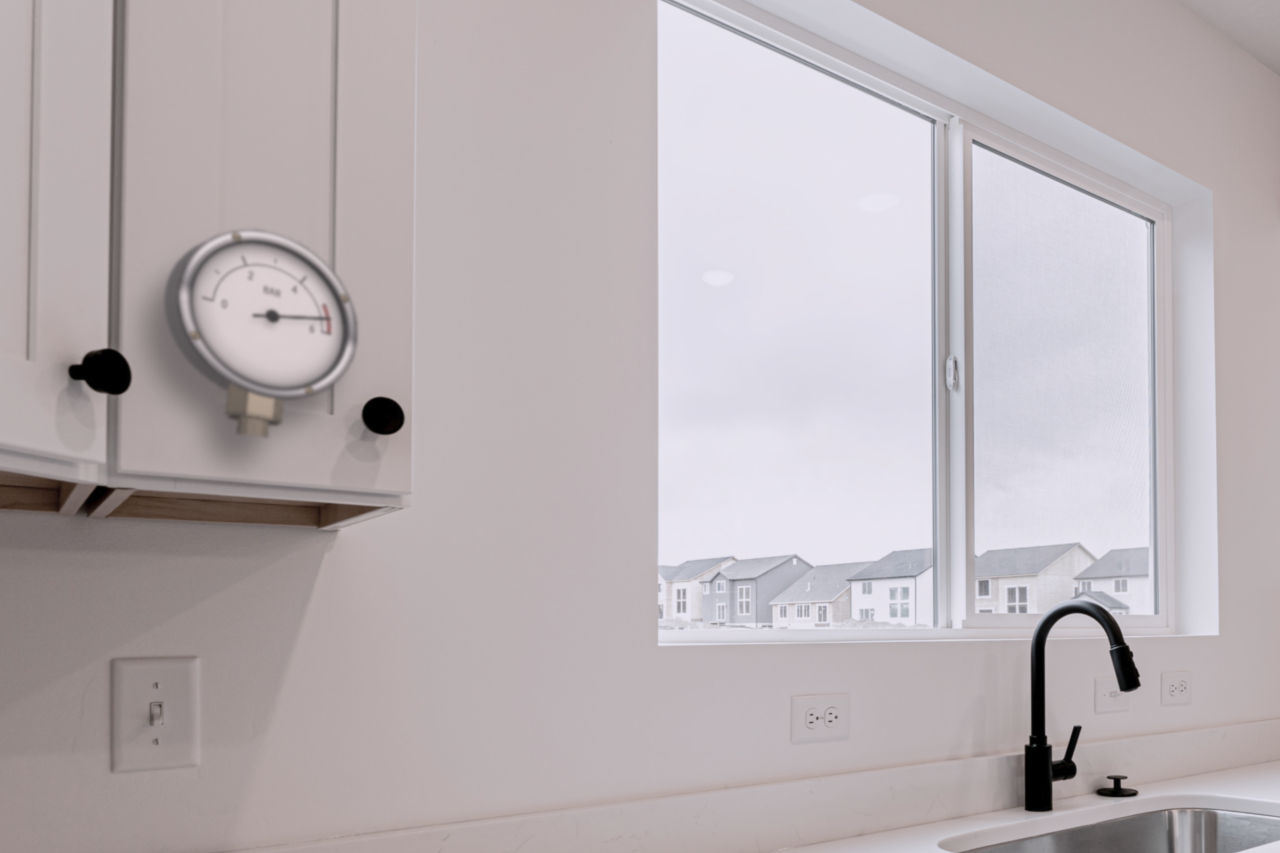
5.5 bar
